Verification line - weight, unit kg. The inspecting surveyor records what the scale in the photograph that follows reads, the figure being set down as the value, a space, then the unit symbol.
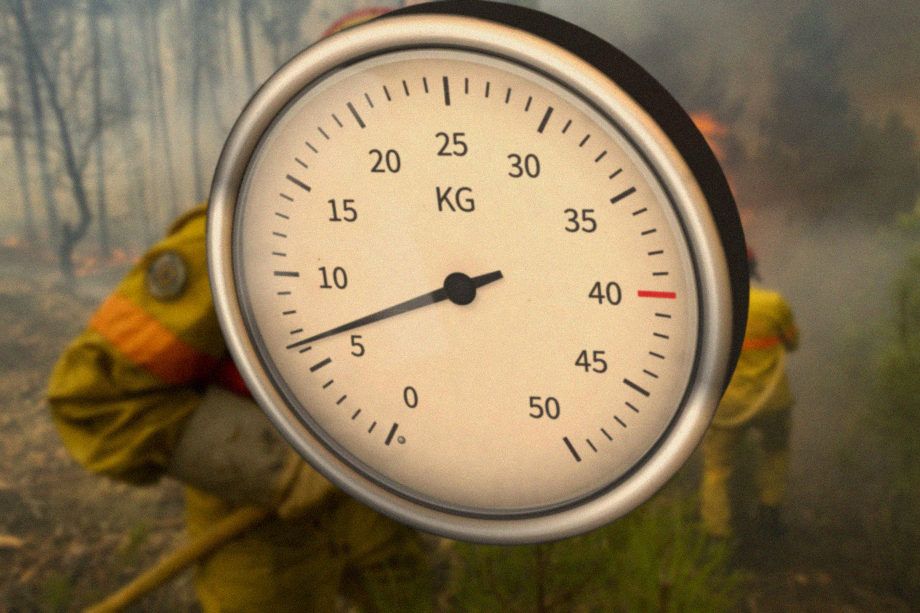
6.5 kg
